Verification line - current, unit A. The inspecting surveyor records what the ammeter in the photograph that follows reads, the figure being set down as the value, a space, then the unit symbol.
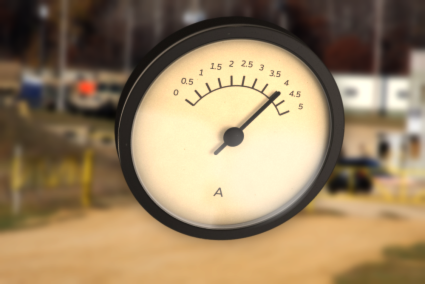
4 A
